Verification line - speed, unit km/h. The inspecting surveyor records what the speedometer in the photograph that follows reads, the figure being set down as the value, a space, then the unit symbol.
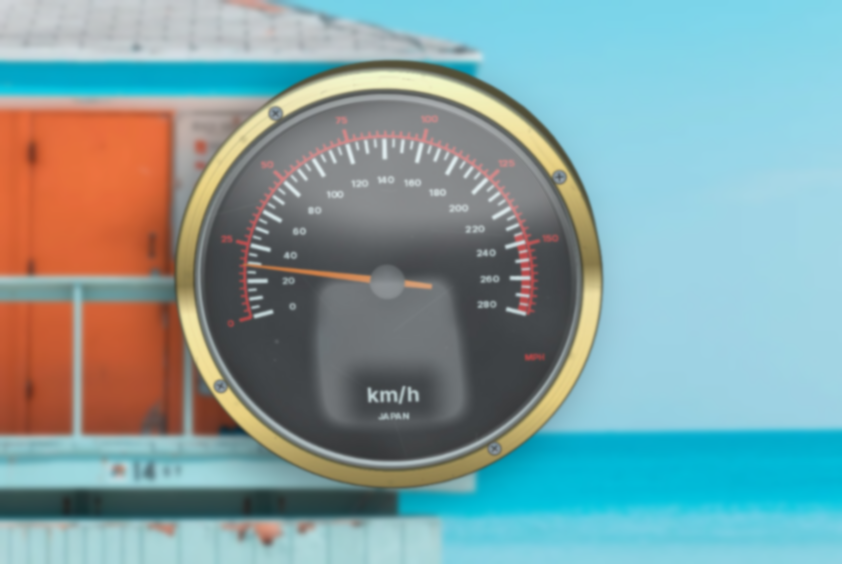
30 km/h
